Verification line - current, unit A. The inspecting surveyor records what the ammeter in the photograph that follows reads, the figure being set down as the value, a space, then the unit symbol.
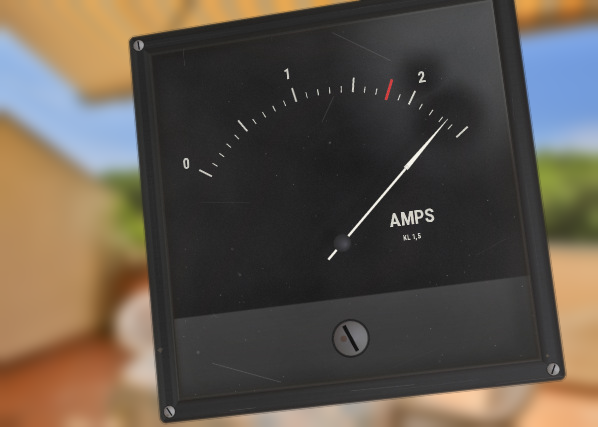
2.35 A
